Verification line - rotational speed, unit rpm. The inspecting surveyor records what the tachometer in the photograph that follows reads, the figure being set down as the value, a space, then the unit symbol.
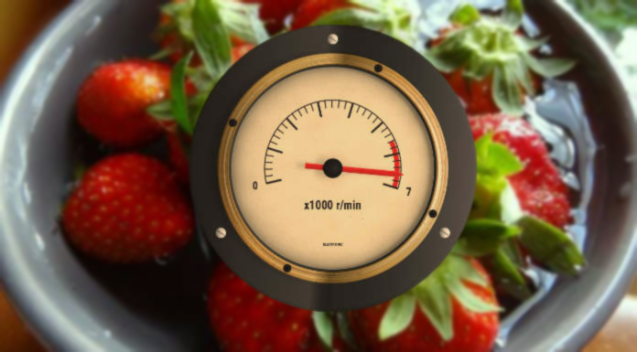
6600 rpm
